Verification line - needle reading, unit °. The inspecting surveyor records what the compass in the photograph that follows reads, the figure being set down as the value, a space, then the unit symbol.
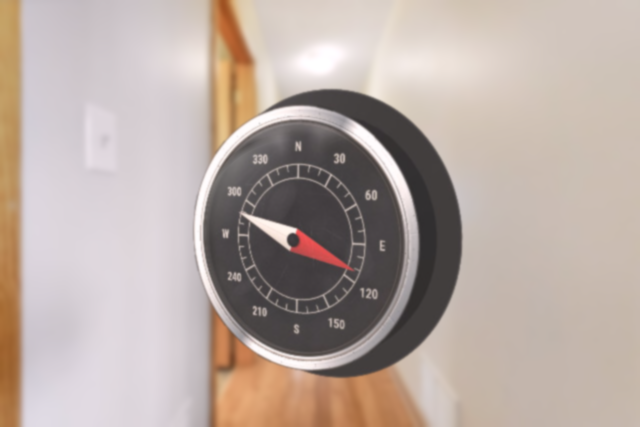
110 °
